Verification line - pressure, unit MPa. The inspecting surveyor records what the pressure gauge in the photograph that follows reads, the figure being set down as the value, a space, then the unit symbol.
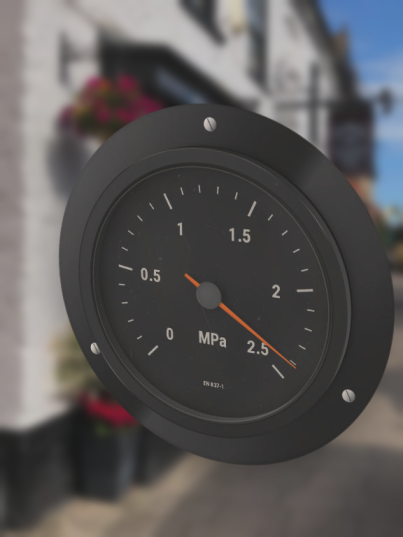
2.4 MPa
